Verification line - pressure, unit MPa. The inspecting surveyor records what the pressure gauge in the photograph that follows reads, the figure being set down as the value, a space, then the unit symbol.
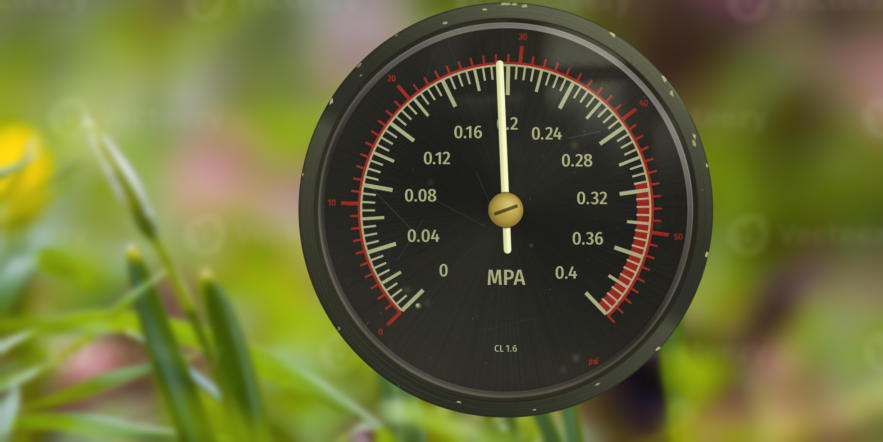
0.195 MPa
